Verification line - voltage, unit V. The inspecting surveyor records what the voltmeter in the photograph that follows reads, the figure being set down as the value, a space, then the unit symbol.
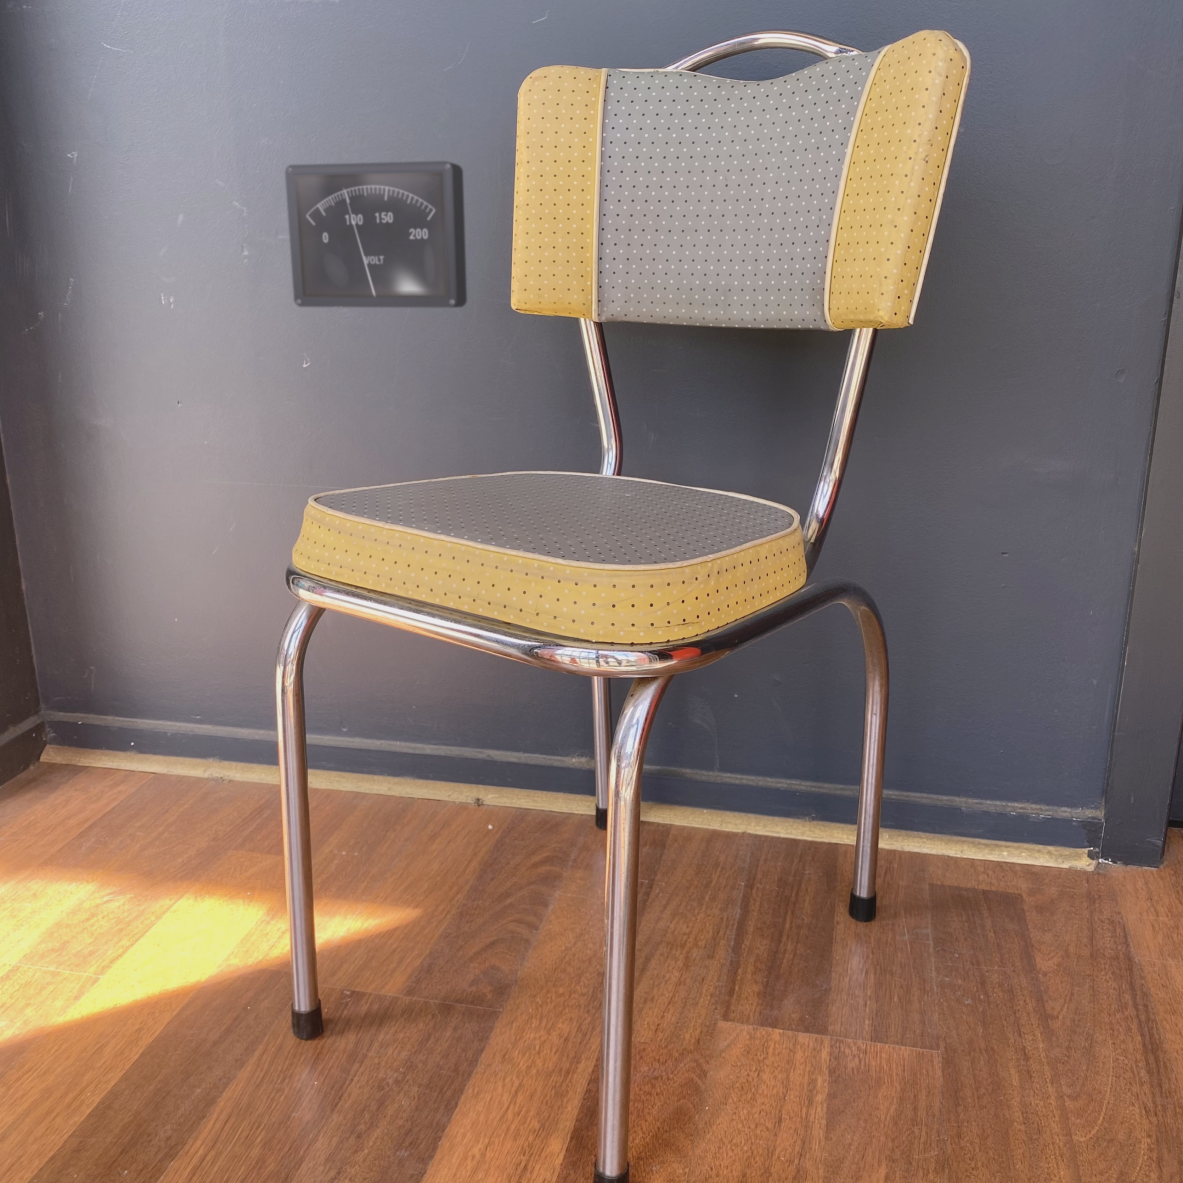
100 V
